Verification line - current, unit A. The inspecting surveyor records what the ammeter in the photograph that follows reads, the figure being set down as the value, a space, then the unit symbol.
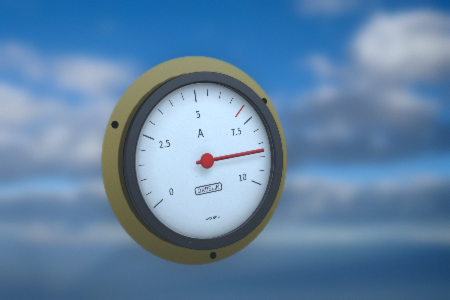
8.75 A
